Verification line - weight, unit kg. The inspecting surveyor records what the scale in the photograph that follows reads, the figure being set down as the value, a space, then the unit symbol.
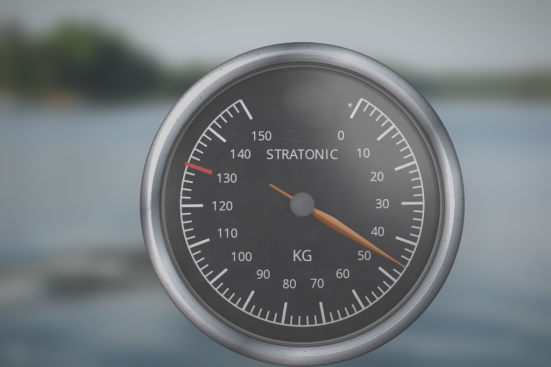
46 kg
